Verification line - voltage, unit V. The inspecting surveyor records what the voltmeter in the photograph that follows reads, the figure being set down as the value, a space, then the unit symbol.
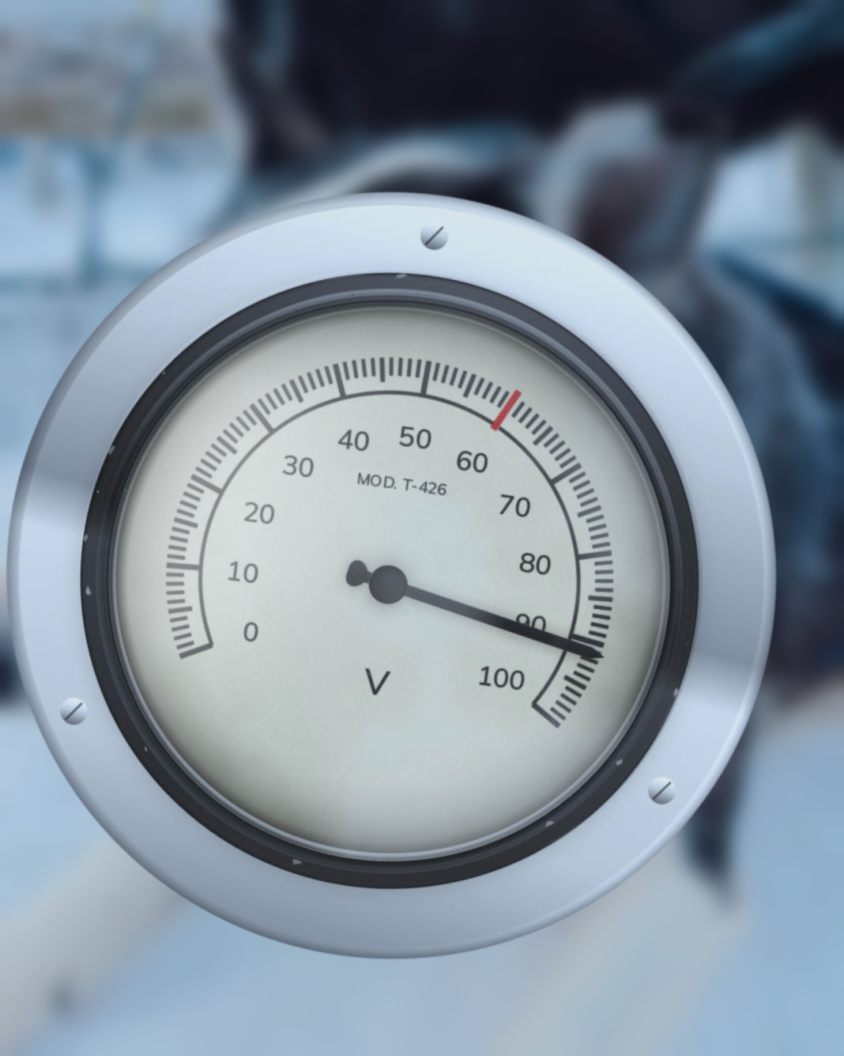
91 V
